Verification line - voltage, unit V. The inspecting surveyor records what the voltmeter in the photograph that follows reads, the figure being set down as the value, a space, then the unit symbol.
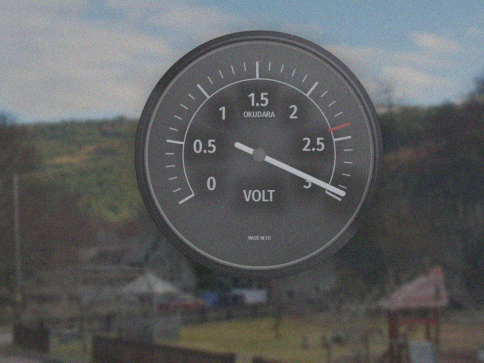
2.95 V
